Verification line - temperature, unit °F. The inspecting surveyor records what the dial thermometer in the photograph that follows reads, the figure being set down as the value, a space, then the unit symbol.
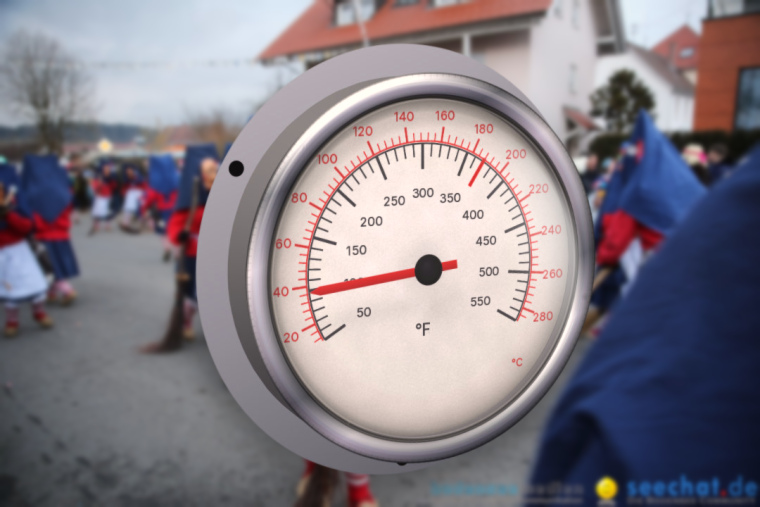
100 °F
